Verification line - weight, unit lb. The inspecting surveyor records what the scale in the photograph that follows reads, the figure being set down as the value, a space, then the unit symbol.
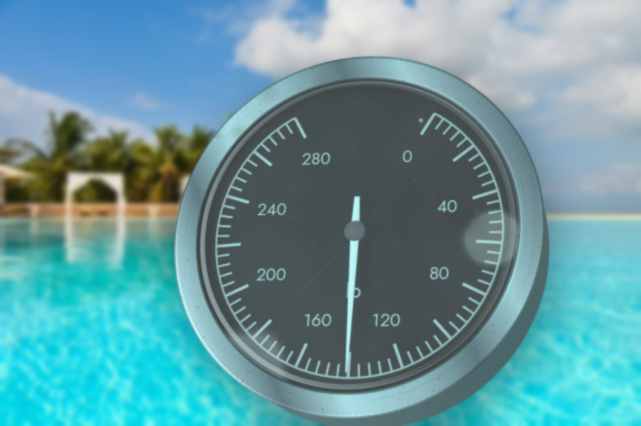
140 lb
